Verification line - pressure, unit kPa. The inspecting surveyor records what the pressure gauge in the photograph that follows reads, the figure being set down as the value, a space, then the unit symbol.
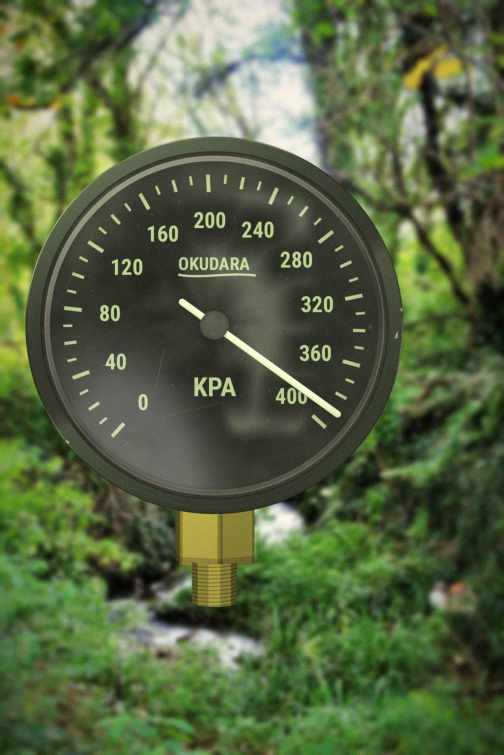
390 kPa
